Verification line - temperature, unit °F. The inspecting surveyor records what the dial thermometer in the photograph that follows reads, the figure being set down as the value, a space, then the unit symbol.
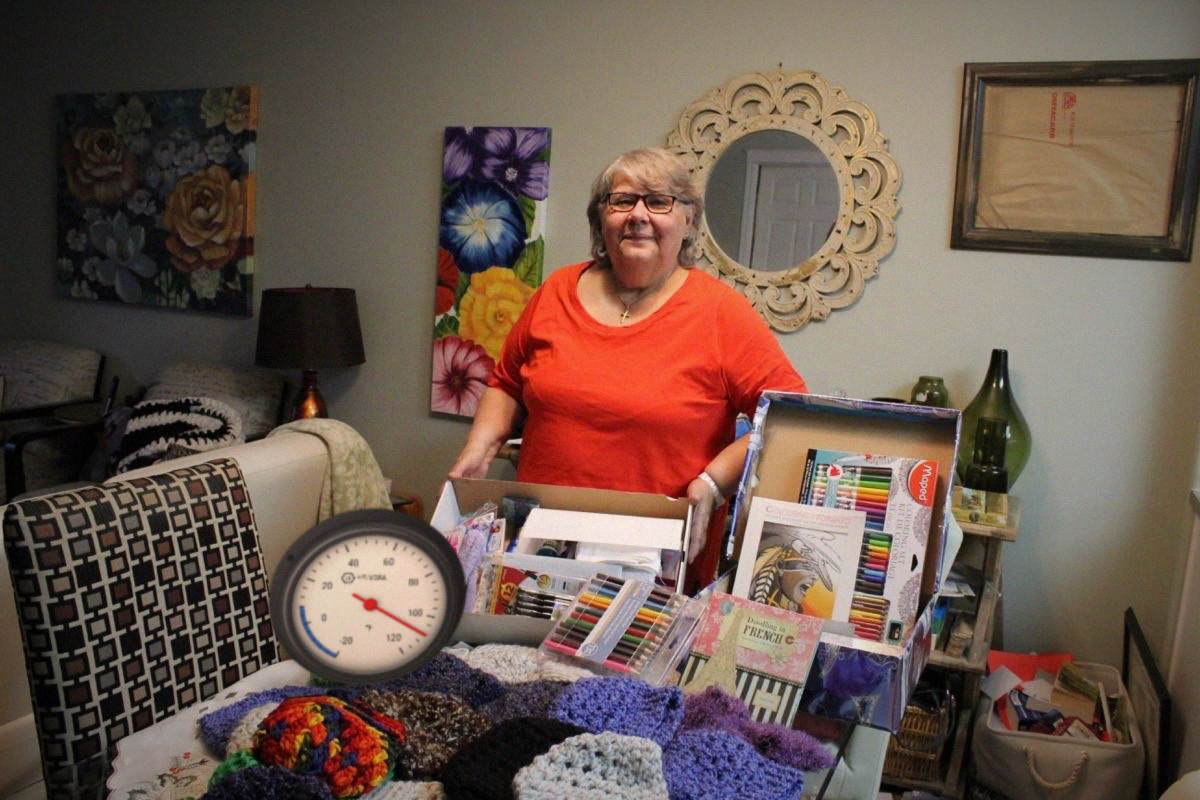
108 °F
